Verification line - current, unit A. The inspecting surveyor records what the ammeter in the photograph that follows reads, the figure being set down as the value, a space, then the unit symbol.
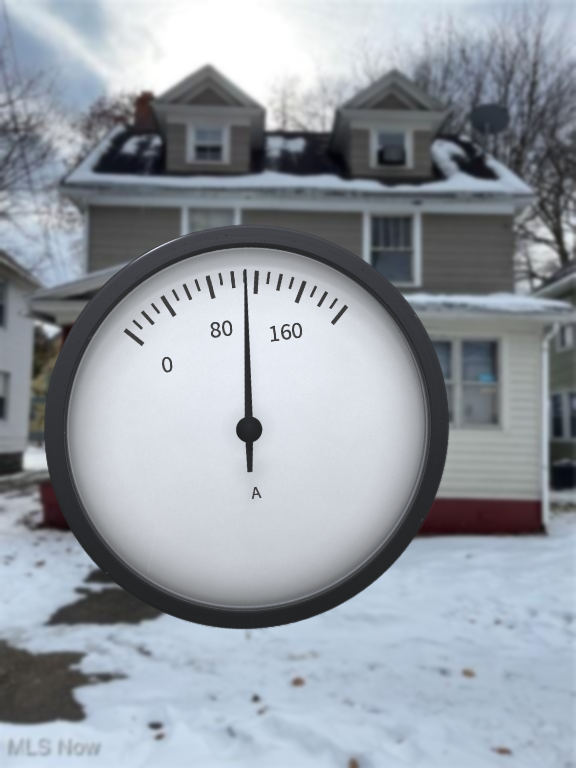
110 A
